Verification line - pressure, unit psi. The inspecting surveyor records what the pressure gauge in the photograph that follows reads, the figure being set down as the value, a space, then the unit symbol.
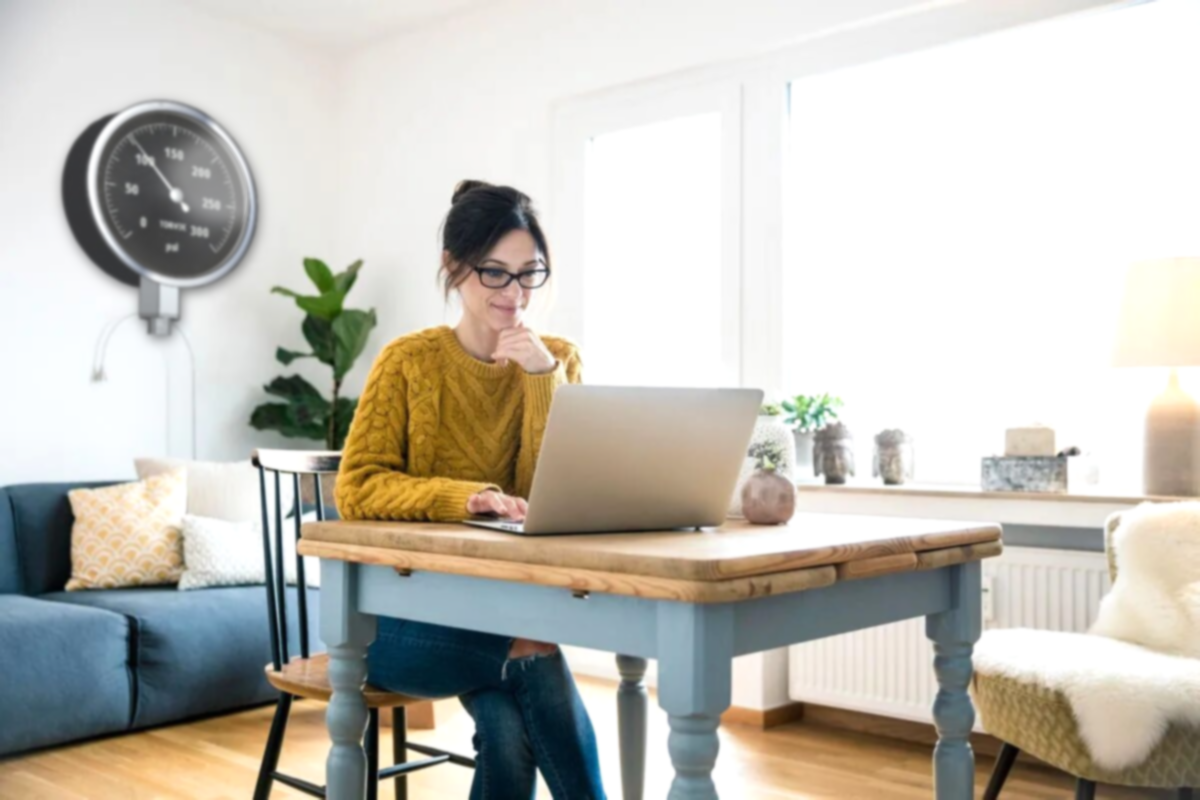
100 psi
